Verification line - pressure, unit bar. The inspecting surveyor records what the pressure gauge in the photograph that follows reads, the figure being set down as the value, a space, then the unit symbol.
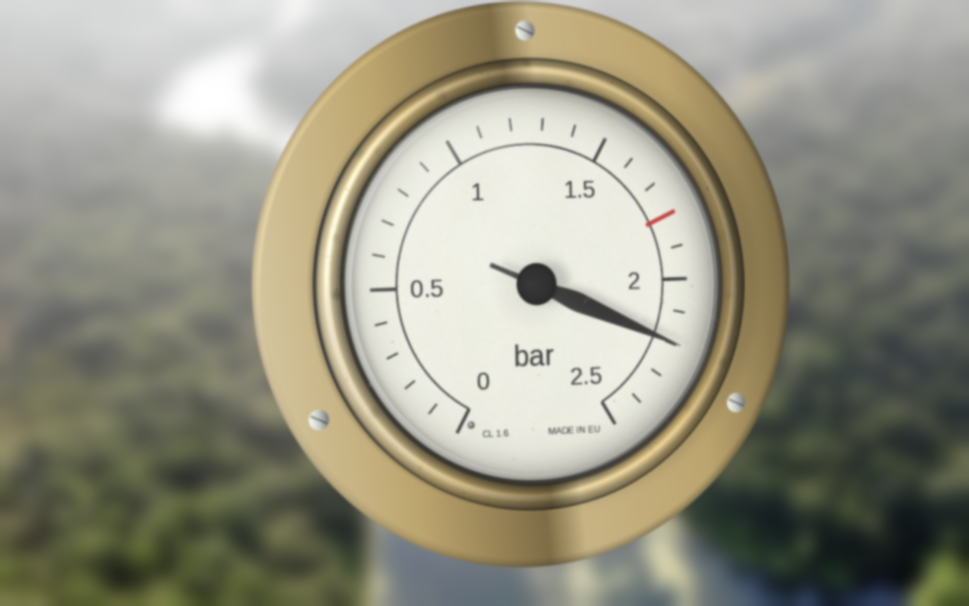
2.2 bar
